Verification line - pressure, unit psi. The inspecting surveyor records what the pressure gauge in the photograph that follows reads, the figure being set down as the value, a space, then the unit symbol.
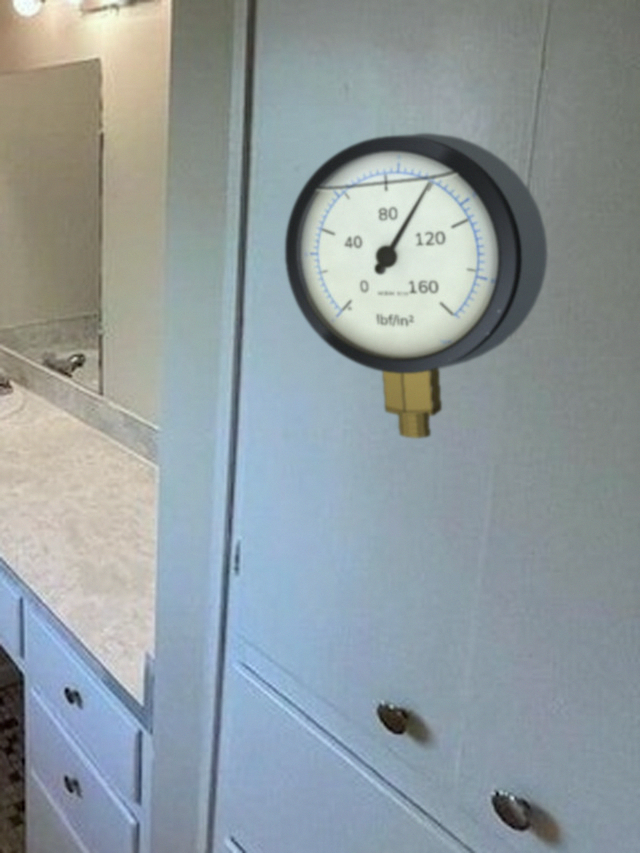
100 psi
